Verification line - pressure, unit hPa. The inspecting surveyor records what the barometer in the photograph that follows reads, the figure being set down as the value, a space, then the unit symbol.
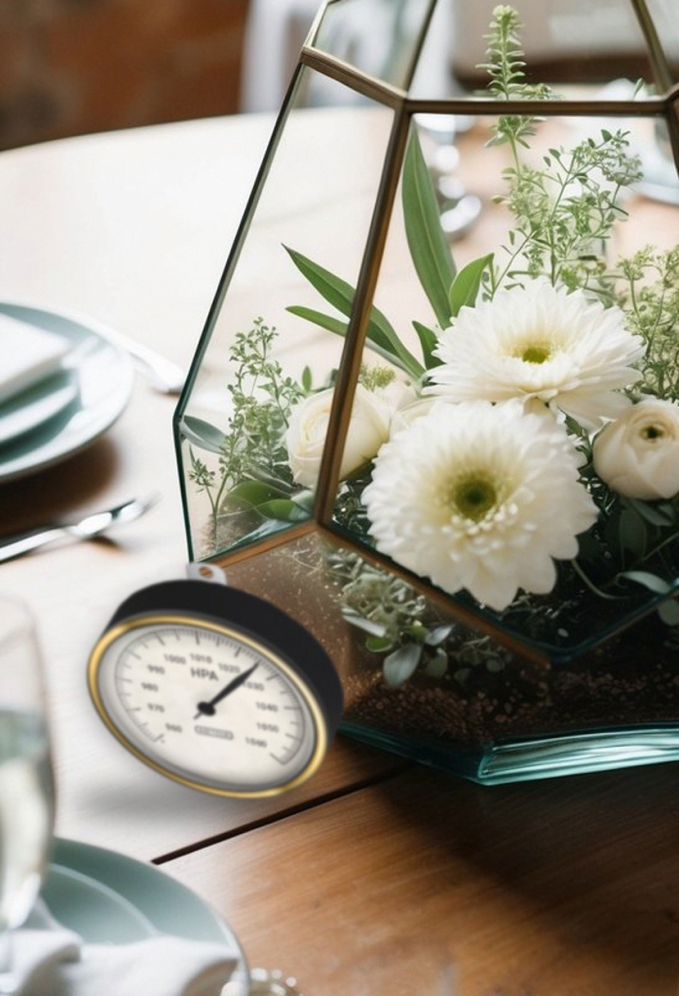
1025 hPa
